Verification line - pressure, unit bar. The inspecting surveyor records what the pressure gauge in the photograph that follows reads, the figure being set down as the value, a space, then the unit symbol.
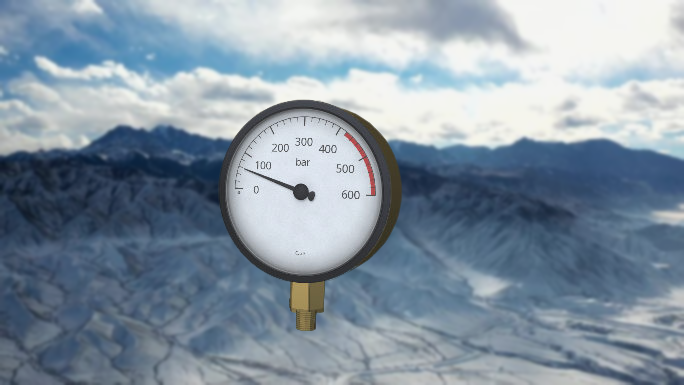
60 bar
